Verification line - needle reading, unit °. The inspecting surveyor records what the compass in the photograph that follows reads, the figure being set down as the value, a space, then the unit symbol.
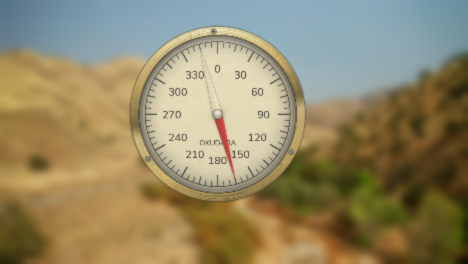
165 °
